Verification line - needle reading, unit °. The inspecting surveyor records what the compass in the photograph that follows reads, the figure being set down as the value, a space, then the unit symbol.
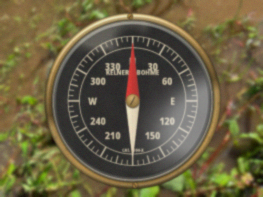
0 °
